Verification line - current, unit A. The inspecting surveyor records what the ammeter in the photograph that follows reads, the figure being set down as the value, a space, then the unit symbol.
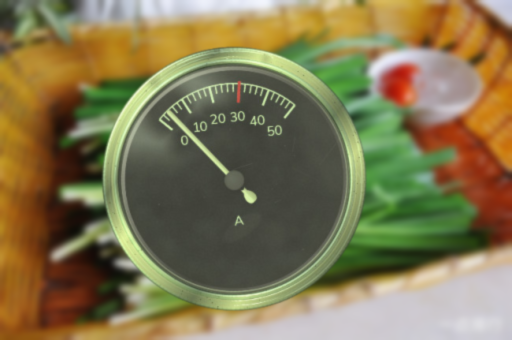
4 A
